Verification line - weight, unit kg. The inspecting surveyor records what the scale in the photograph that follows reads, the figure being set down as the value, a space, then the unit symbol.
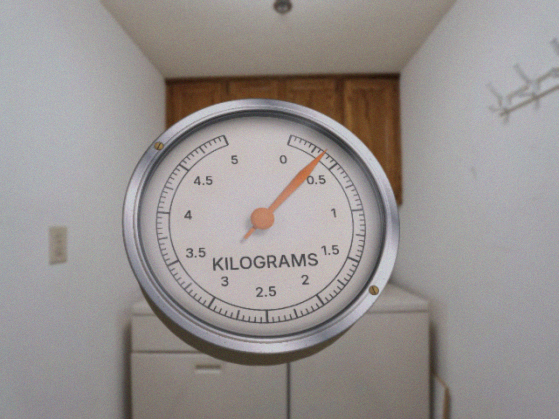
0.35 kg
